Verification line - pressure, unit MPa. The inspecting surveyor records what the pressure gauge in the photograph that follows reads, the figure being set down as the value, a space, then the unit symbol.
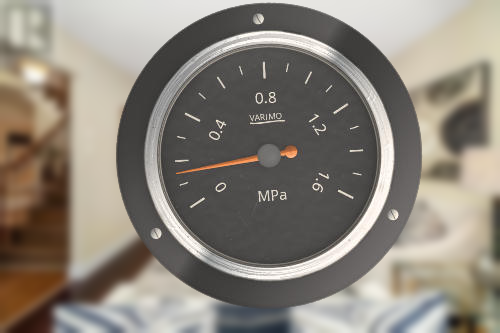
0.15 MPa
